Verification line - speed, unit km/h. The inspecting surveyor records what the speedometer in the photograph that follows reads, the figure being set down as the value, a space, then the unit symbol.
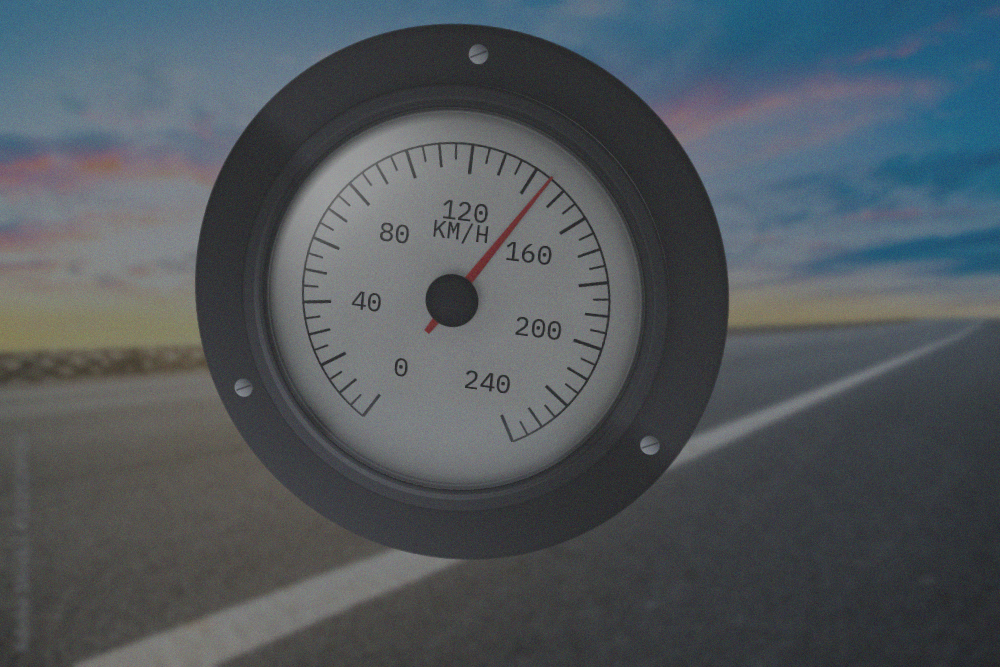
145 km/h
